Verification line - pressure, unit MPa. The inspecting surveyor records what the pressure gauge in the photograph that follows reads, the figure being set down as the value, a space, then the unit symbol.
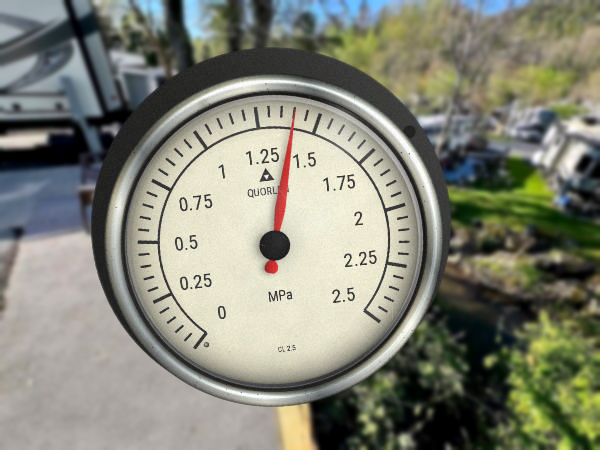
1.4 MPa
